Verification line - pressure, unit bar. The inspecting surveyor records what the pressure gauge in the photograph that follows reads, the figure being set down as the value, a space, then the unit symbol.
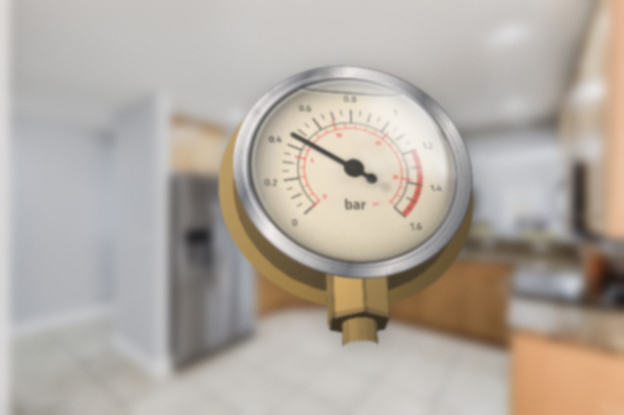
0.45 bar
